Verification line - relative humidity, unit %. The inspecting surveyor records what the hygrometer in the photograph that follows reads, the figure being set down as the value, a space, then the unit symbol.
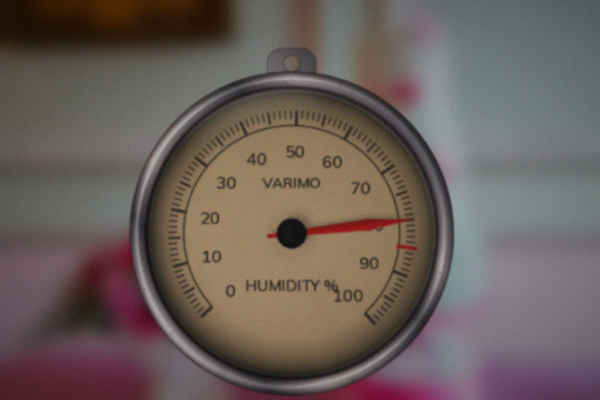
80 %
